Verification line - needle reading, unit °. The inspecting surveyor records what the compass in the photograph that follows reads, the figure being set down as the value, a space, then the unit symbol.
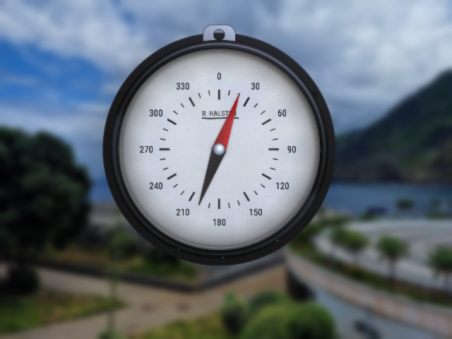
20 °
